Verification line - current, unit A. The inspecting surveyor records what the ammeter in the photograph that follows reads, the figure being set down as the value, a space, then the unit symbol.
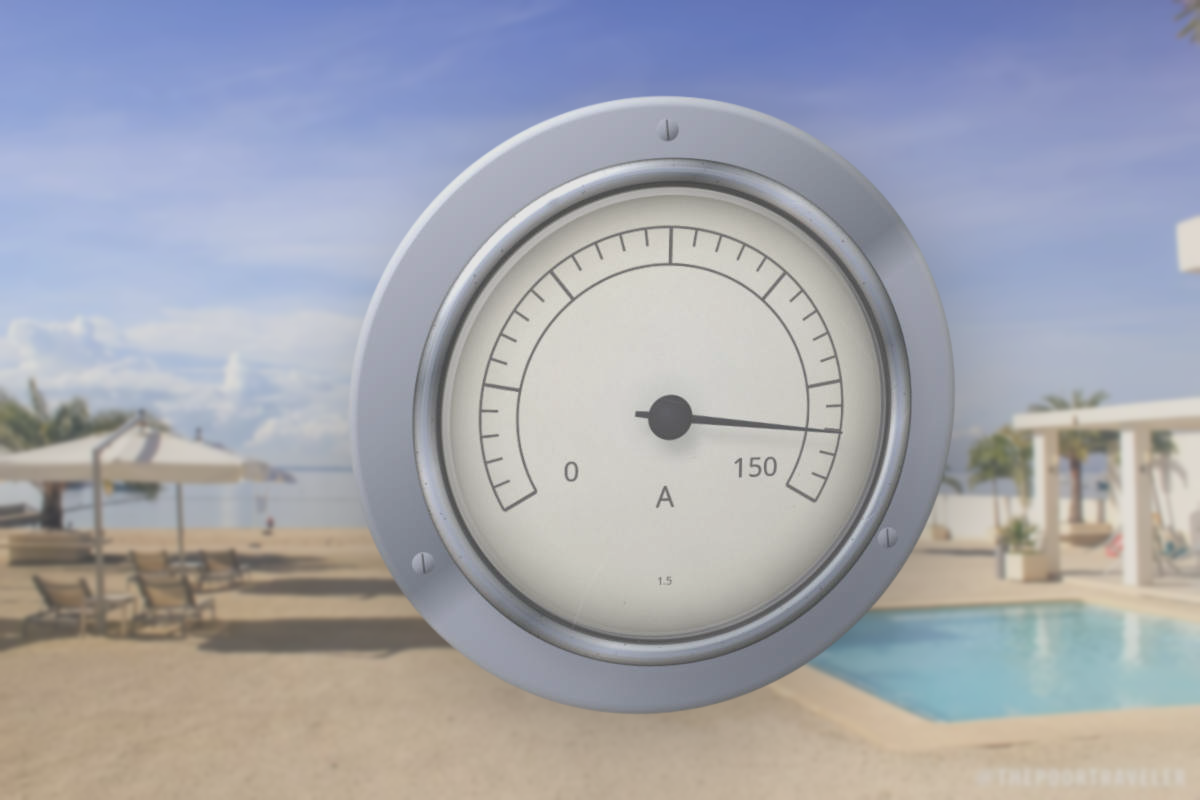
135 A
